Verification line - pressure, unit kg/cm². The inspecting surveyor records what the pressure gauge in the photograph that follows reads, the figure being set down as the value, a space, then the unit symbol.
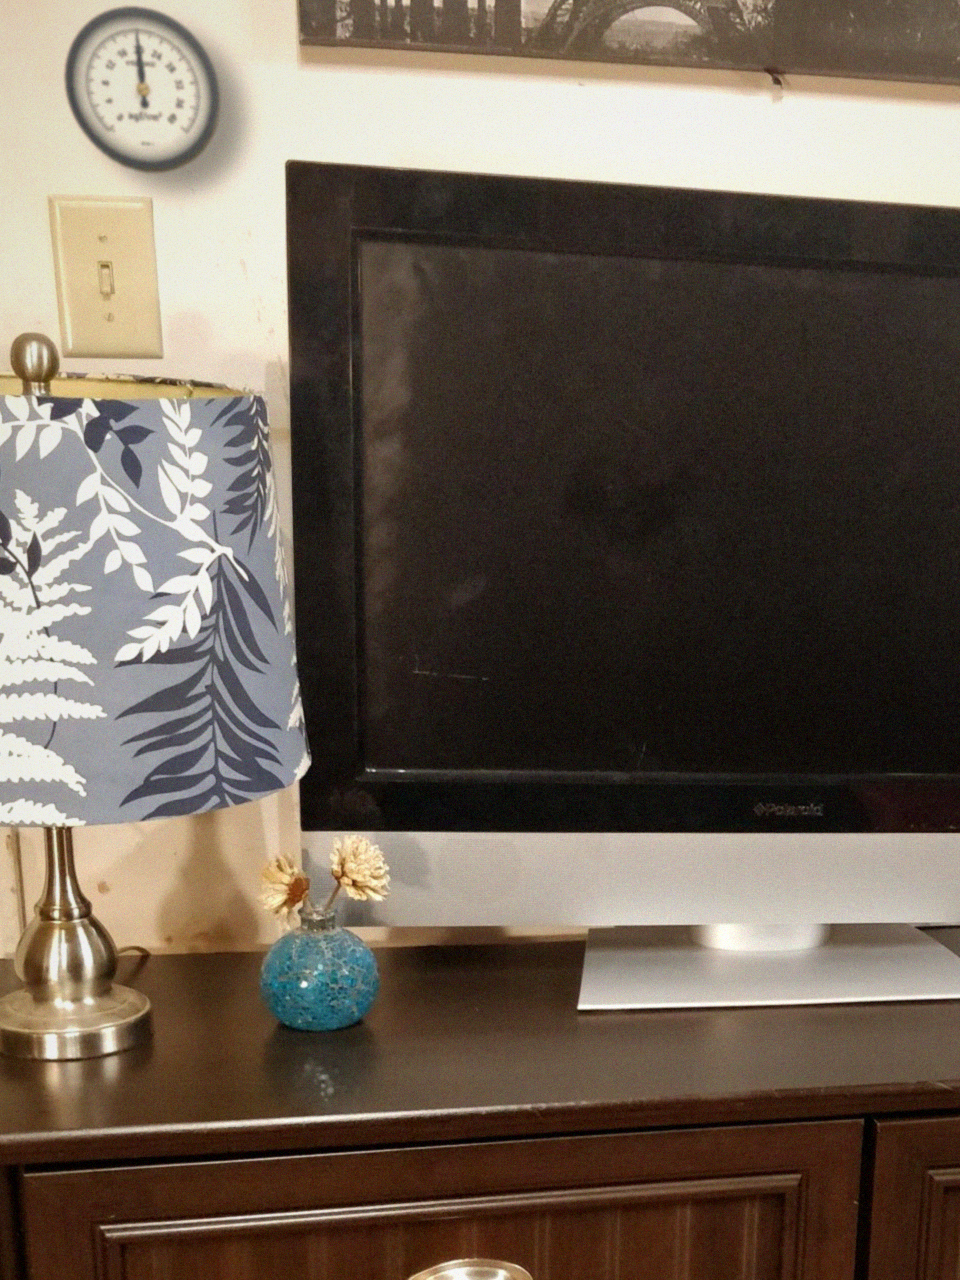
20 kg/cm²
